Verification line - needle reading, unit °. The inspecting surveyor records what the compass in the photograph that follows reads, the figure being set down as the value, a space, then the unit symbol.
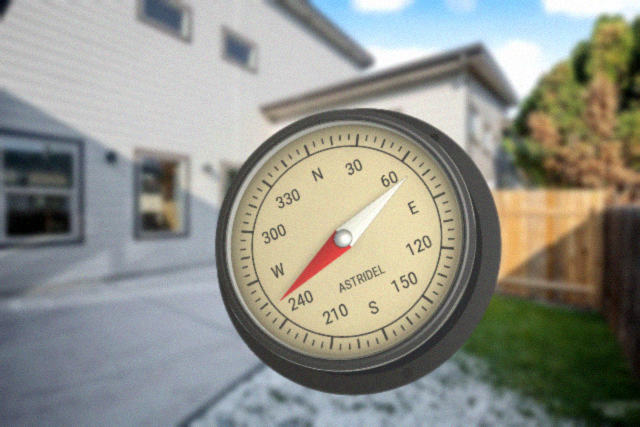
250 °
